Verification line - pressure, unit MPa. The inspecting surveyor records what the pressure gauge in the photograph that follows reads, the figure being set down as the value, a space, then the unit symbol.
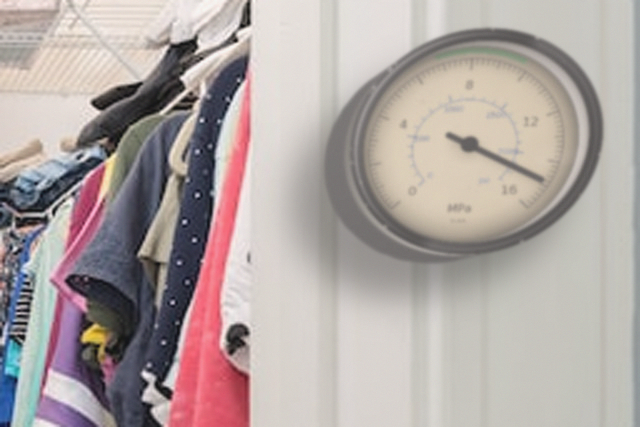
15 MPa
